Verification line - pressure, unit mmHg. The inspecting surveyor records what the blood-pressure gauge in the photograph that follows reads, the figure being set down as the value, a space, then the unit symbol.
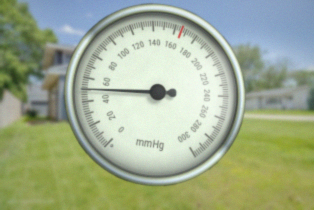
50 mmHg
